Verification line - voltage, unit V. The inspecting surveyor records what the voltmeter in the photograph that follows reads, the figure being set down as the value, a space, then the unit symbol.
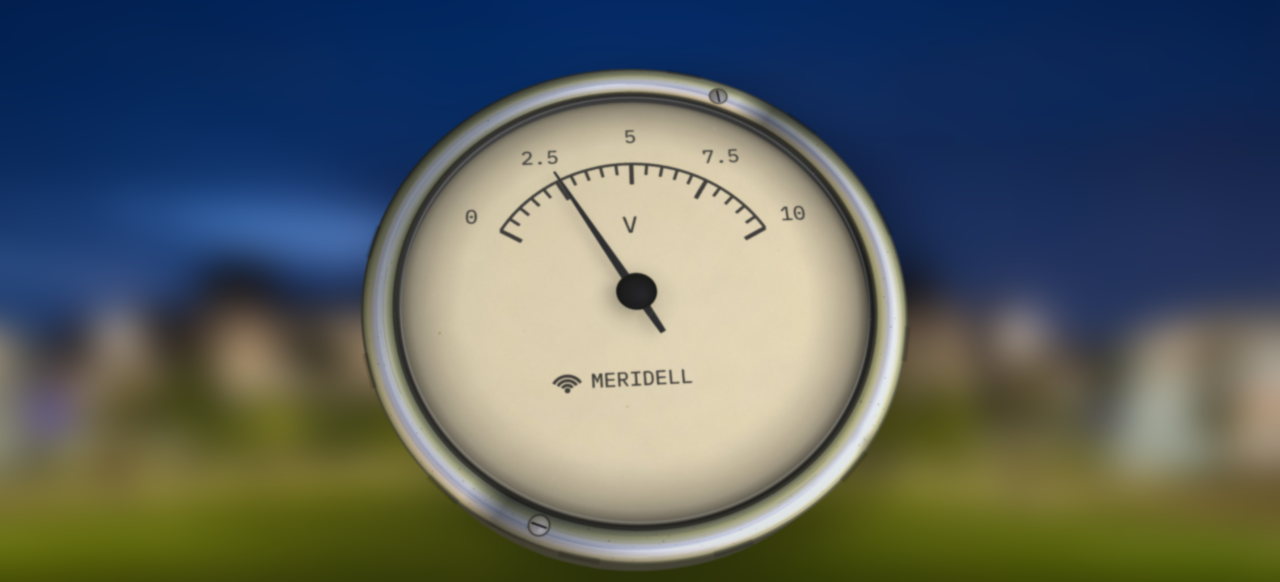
2.5 V
